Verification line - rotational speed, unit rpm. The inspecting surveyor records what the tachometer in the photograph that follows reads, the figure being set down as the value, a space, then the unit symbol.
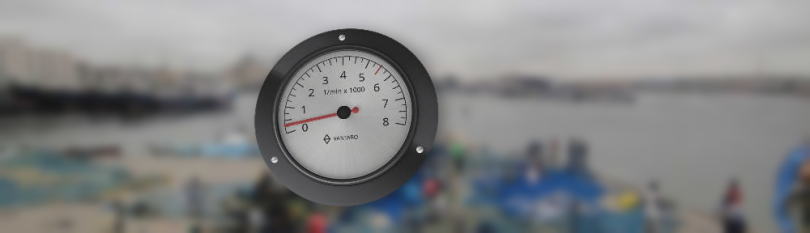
250 rpm
